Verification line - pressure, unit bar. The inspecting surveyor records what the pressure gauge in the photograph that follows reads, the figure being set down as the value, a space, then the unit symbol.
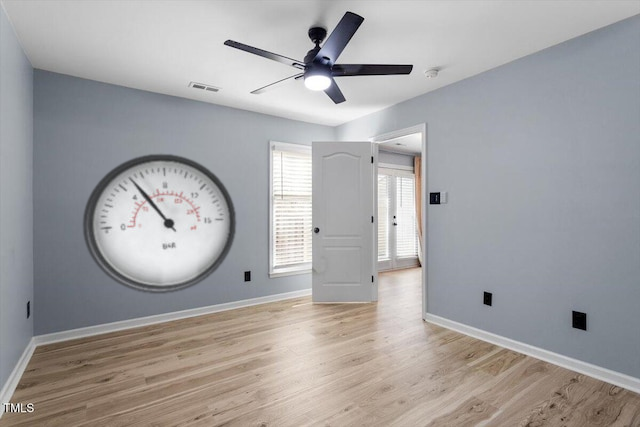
5 bar
